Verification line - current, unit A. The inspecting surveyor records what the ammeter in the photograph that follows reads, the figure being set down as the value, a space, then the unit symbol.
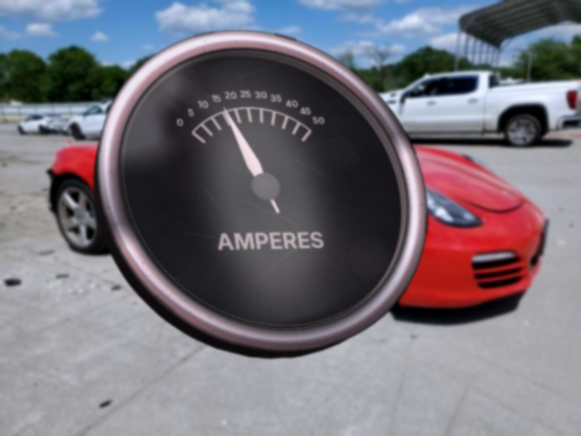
15 A
